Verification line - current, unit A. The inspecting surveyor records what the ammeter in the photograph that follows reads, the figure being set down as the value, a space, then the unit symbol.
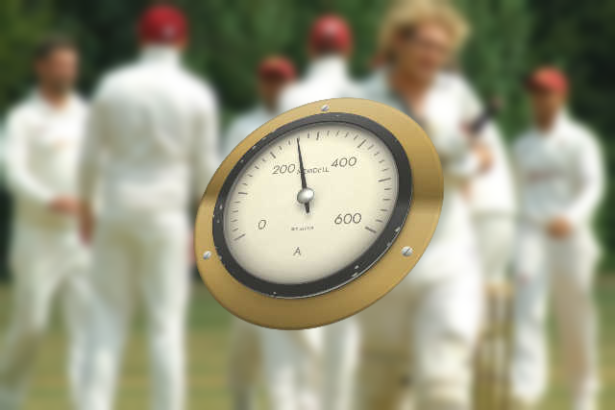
260 A
